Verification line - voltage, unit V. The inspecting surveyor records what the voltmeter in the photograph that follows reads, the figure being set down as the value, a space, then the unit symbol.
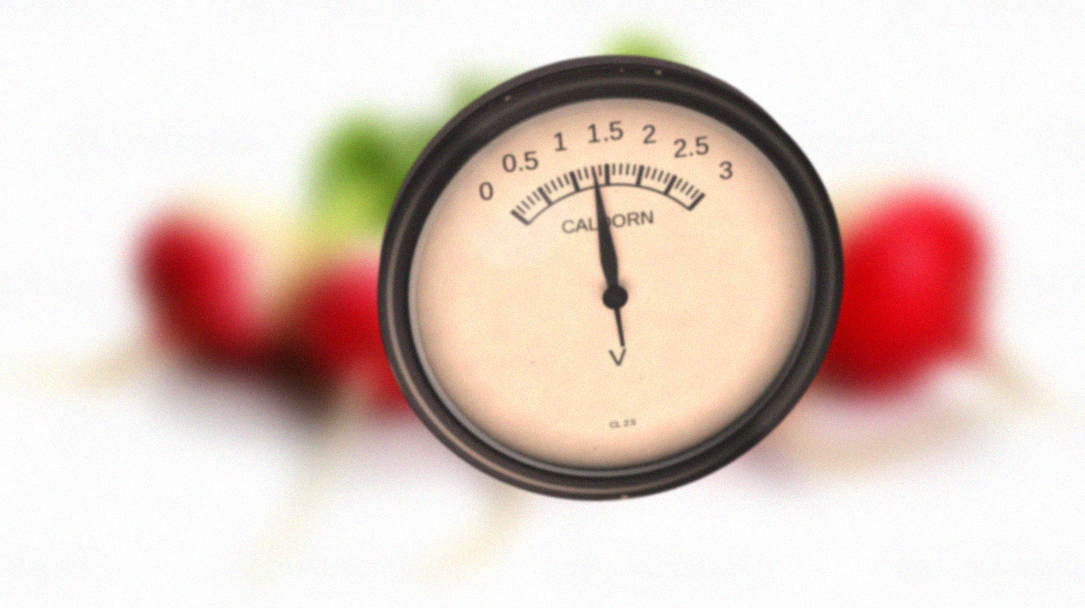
1.3 V
